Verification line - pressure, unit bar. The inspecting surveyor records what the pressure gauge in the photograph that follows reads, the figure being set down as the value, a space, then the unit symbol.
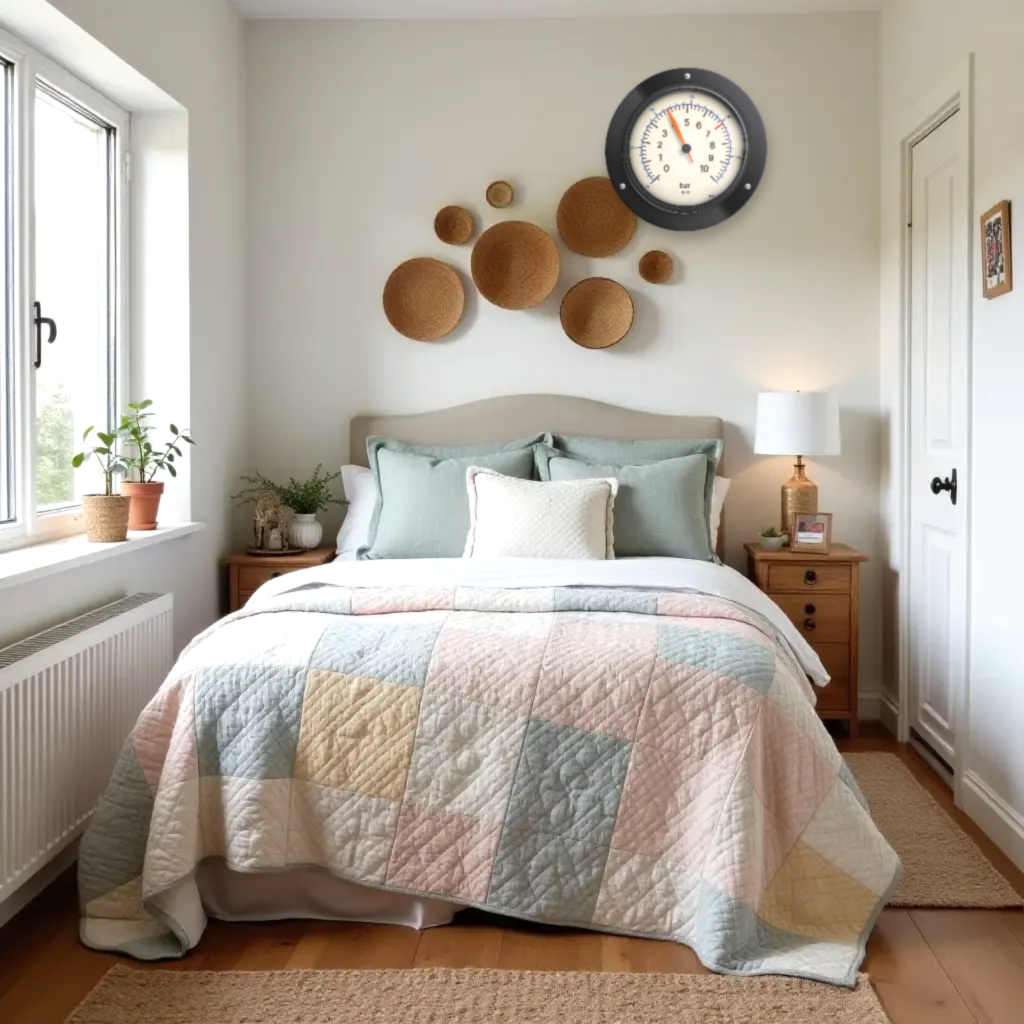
4 bar
